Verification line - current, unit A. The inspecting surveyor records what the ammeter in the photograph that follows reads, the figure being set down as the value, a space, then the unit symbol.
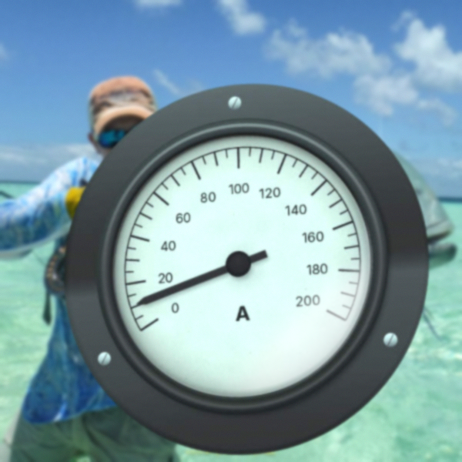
10 A
